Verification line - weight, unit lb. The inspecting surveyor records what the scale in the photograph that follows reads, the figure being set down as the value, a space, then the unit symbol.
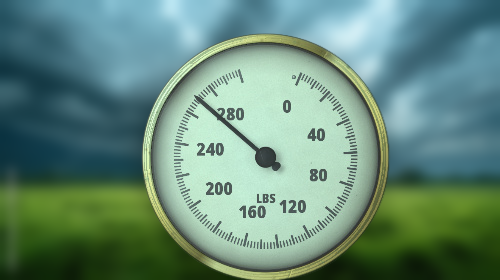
270 lb
